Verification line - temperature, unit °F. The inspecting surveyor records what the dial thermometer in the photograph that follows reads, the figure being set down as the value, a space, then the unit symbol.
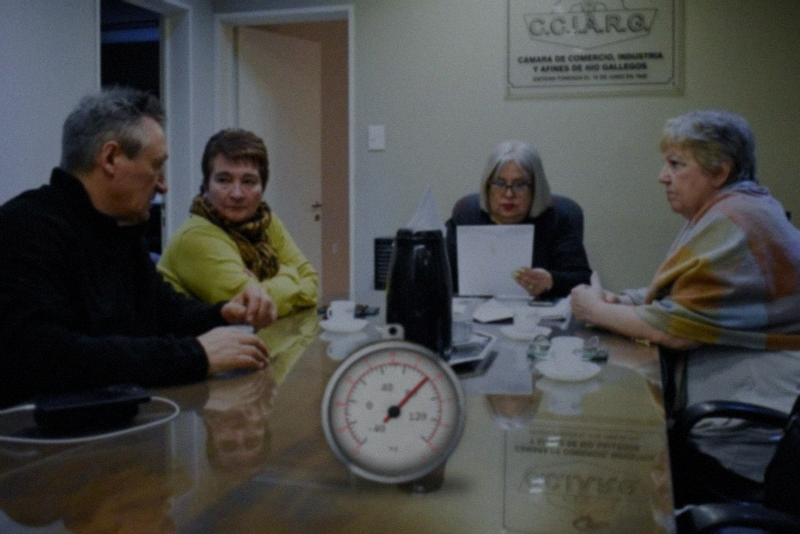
80 °F
